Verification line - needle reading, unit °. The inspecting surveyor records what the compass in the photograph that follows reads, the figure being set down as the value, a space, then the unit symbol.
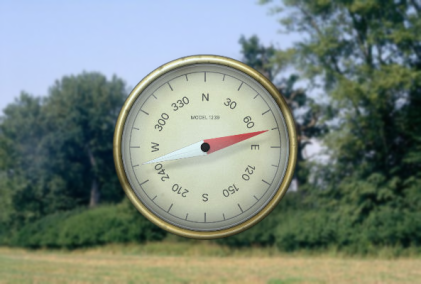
75 °
